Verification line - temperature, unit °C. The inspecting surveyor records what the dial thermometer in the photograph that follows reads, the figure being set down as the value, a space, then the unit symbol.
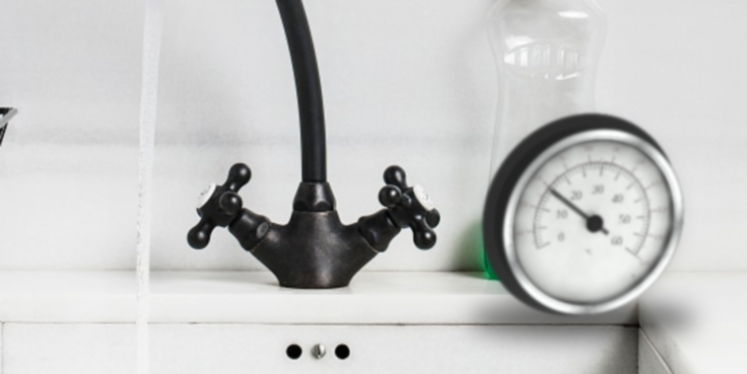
15 °C
